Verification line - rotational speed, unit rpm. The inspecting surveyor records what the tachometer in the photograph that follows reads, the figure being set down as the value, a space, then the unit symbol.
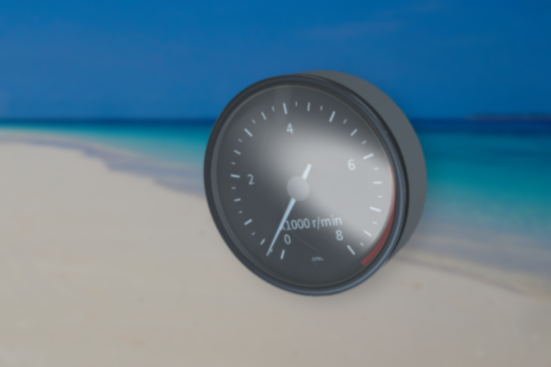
250 rpm
